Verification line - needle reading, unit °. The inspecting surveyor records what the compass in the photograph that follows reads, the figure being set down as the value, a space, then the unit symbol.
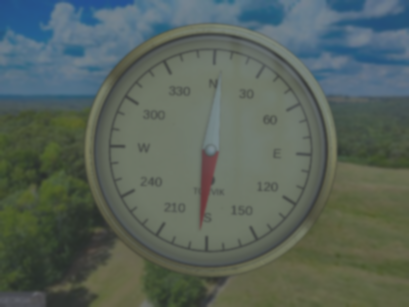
185 °
